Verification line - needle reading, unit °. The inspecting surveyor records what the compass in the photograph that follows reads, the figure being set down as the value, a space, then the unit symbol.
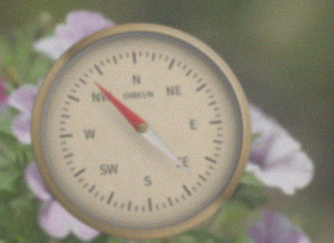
320 °
